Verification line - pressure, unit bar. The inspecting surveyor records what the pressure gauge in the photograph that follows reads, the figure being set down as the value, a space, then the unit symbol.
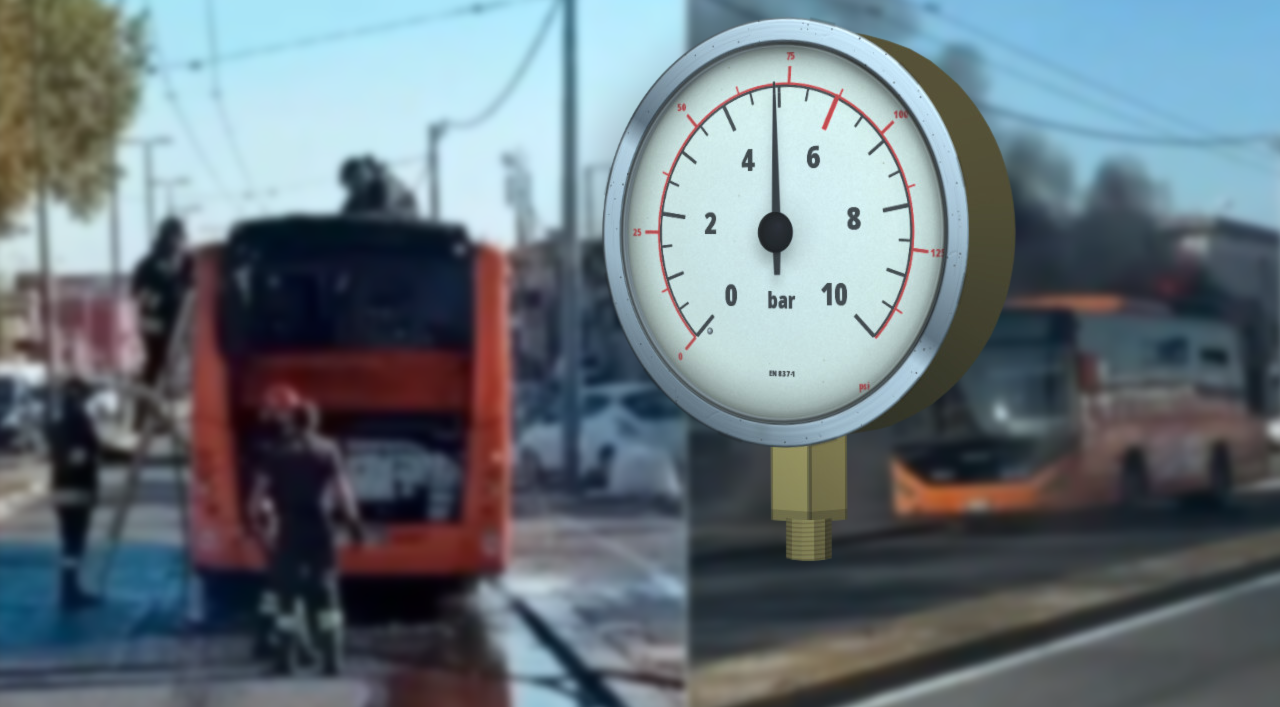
5 bar
